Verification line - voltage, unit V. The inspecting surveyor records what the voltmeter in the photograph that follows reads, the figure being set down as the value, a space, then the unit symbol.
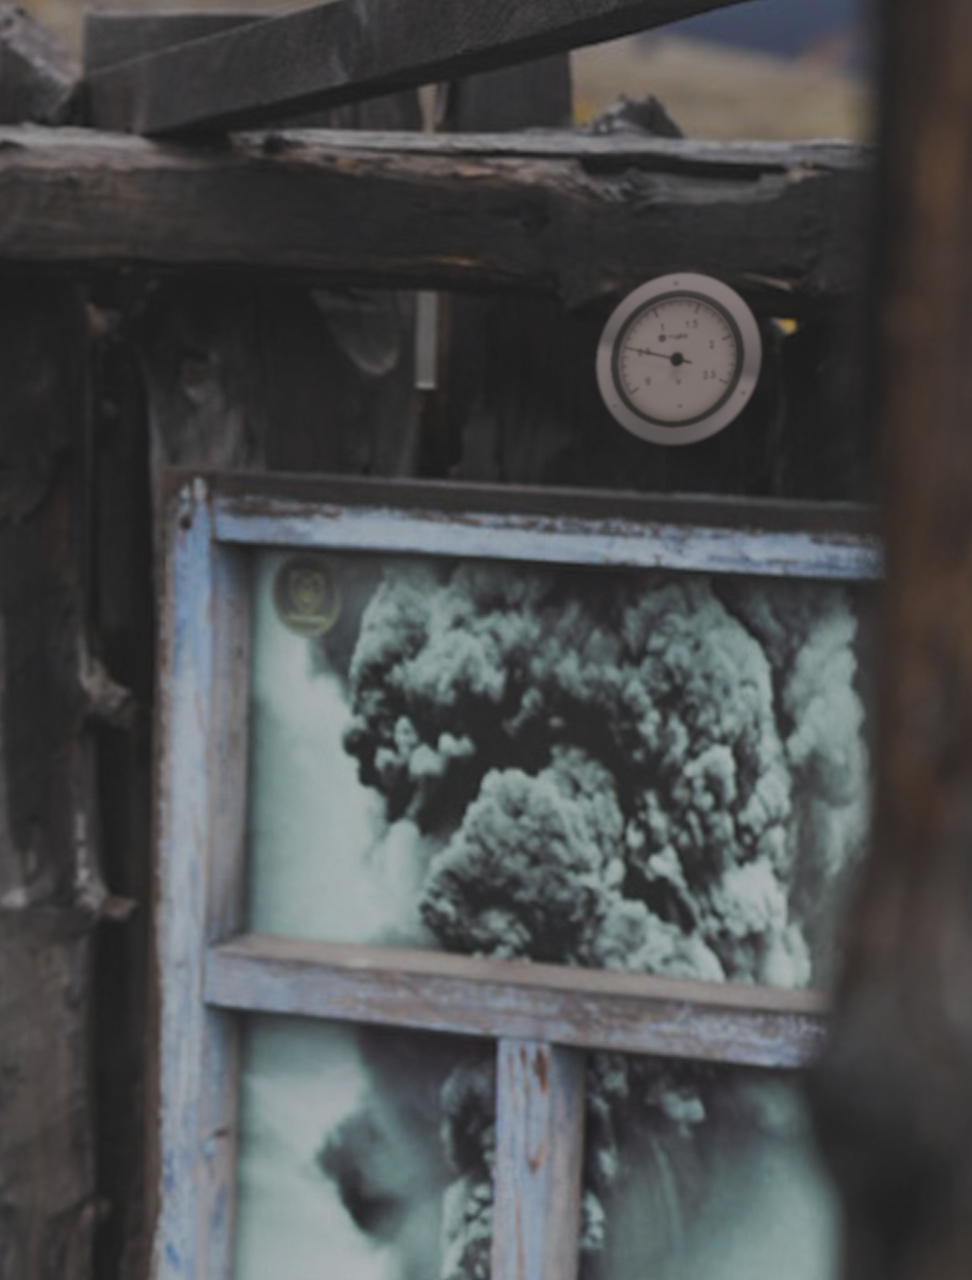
0.5 V
